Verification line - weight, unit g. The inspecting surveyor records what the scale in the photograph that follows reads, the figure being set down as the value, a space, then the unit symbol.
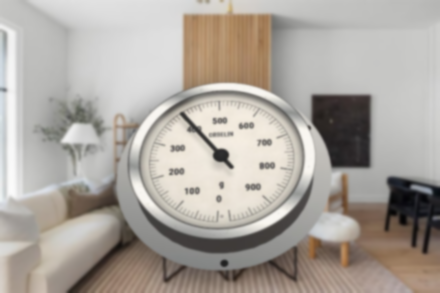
400 g
